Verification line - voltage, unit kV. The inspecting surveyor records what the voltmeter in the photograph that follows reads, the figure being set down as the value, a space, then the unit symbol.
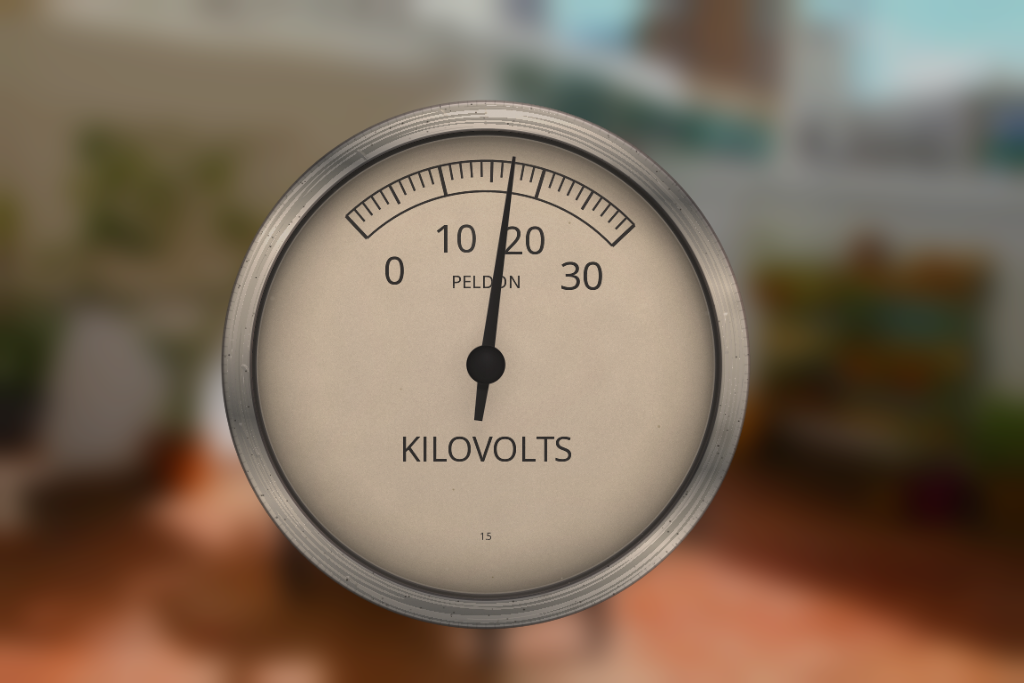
17 kV
